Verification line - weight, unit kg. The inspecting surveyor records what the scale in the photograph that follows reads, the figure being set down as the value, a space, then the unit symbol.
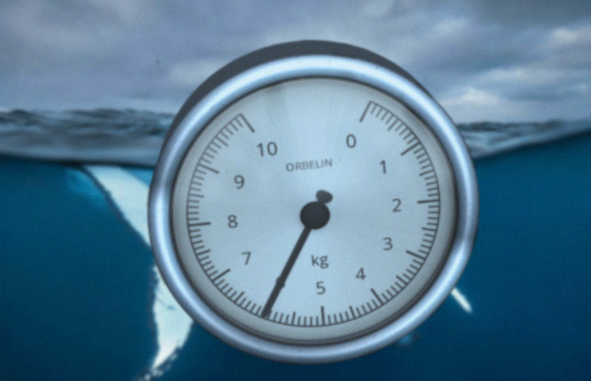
6 kg
